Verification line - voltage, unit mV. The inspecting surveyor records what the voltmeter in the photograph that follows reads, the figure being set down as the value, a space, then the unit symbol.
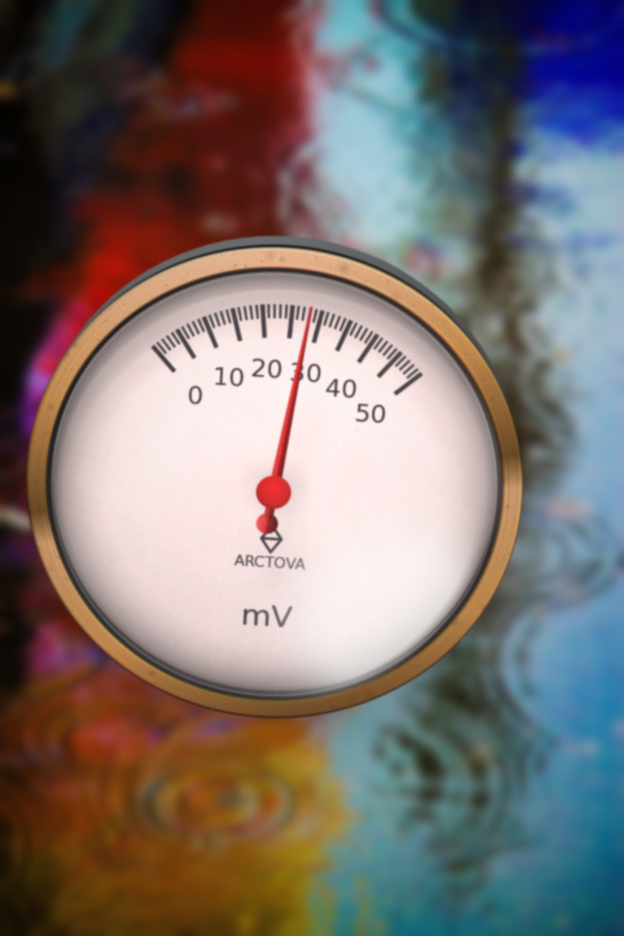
28 mV
